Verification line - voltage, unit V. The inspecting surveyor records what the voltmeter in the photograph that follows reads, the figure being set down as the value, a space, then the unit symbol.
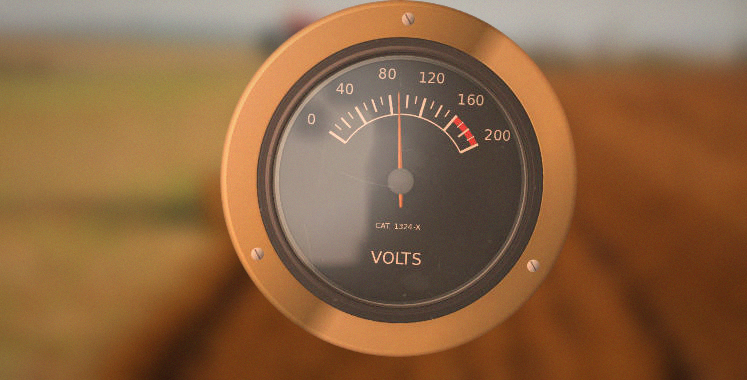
90 V
